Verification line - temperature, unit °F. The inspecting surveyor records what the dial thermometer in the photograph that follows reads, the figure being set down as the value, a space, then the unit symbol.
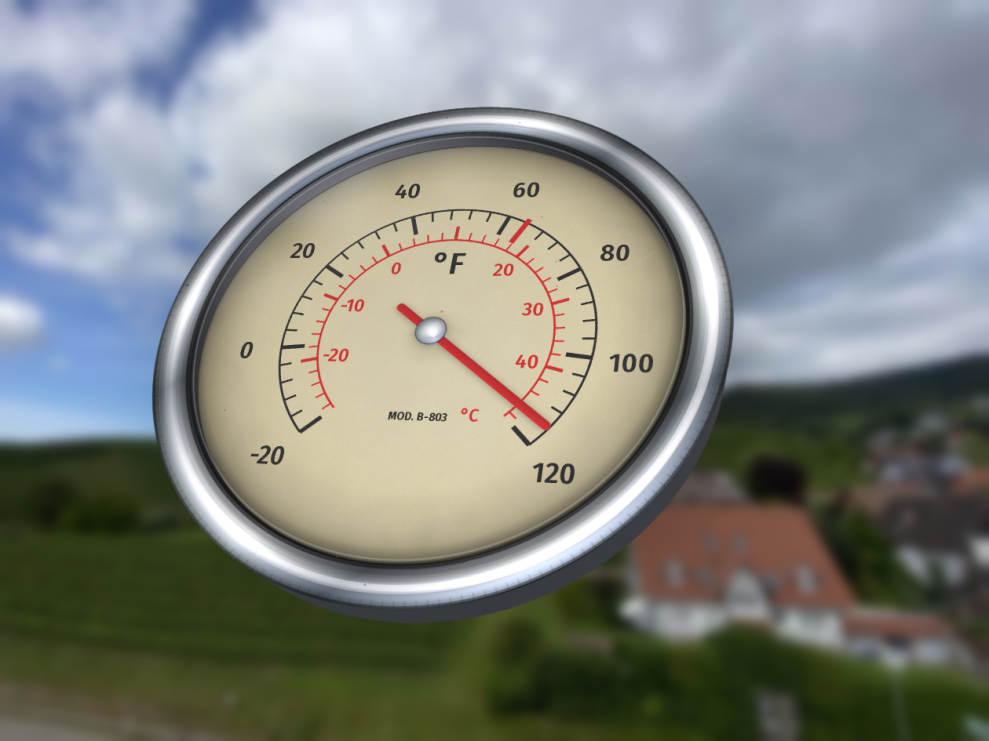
116 °F
